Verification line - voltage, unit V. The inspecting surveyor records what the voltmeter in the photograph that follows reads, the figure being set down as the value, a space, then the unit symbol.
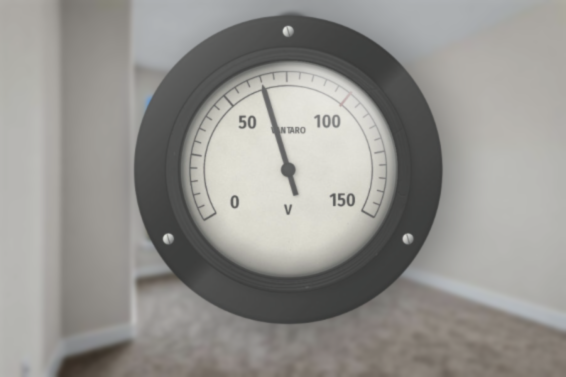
65 V
